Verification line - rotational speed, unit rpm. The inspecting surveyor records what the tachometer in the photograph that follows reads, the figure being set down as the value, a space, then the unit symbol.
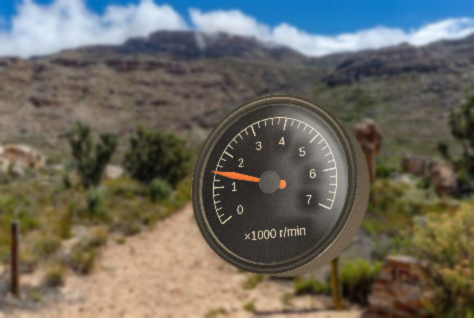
1400 rpm
